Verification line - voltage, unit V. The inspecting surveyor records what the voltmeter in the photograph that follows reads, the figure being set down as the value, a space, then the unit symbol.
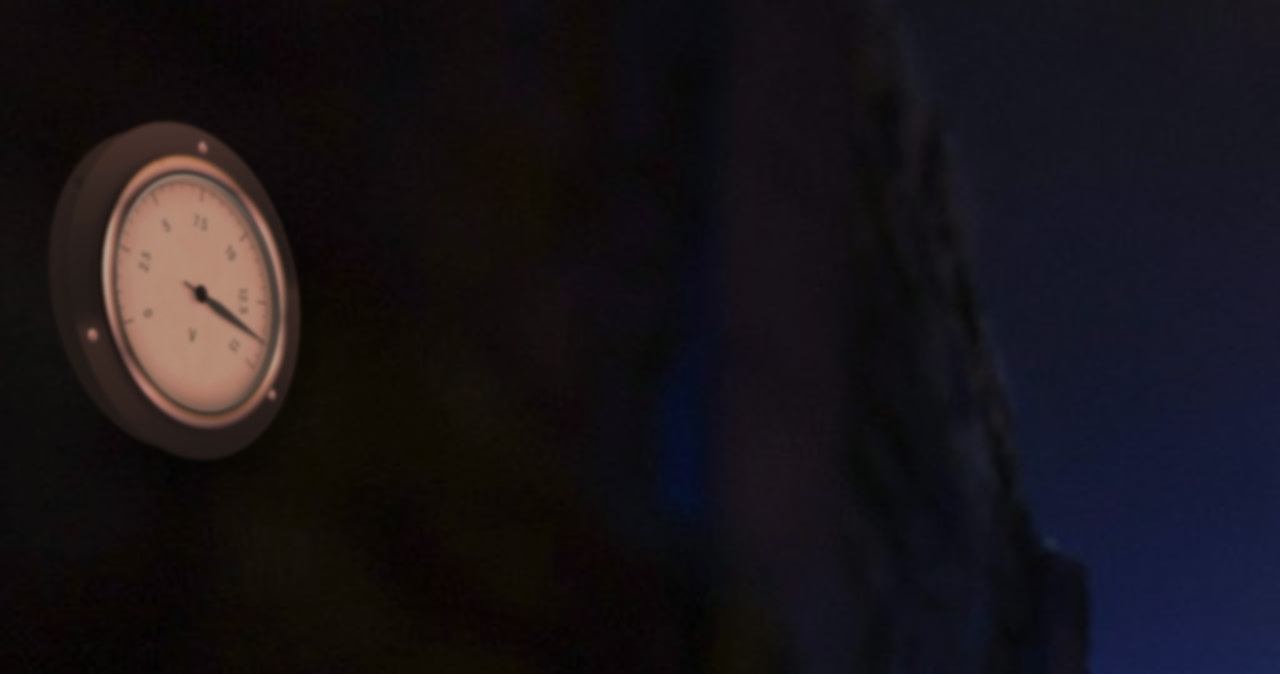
14 V
